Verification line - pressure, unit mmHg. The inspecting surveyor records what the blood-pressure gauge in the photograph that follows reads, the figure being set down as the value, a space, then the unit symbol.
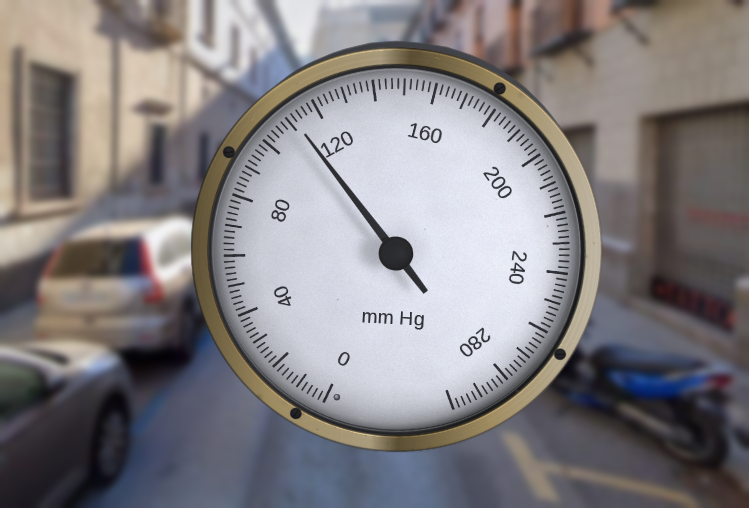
112 mmHg
